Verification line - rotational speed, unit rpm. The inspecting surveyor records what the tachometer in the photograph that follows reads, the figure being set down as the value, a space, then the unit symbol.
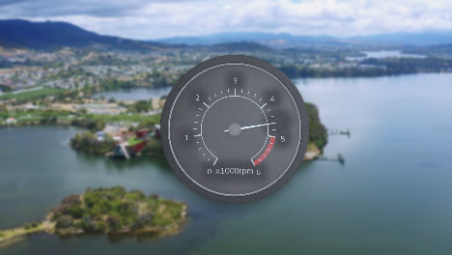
4600 rpm
